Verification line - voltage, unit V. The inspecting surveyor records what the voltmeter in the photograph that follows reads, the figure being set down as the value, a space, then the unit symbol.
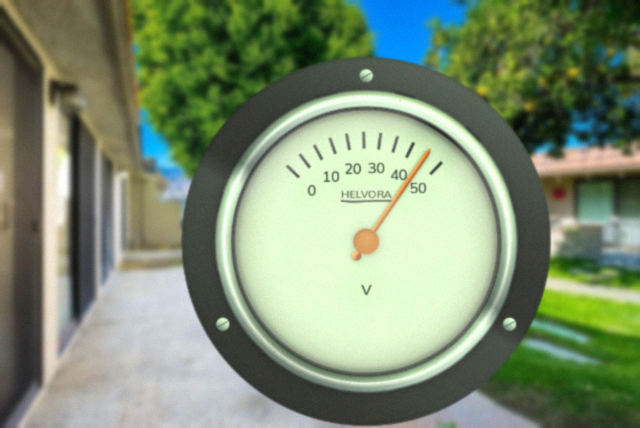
45 V
